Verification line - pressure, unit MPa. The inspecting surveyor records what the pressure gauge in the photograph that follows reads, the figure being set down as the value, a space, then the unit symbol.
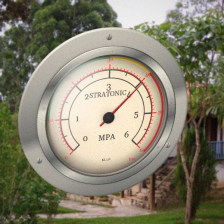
4 MPa
